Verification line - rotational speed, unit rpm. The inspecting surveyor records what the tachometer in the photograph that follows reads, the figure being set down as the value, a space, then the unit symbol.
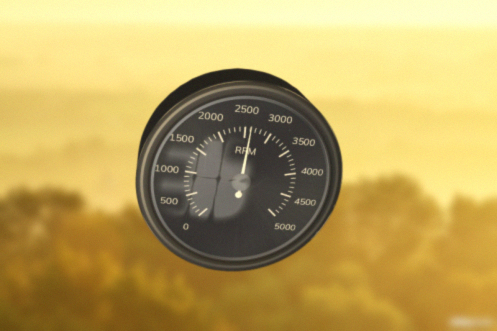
2600 rpm
